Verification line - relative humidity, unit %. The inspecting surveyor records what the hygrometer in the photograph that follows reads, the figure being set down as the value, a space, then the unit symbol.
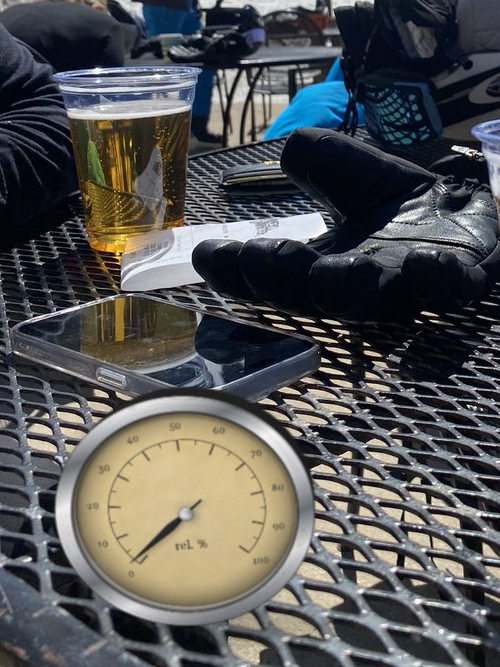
2.5 %
